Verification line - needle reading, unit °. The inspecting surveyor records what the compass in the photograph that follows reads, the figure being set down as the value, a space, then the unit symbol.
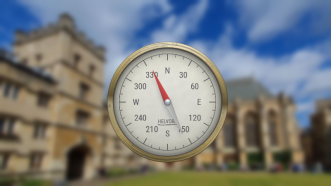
335 °
